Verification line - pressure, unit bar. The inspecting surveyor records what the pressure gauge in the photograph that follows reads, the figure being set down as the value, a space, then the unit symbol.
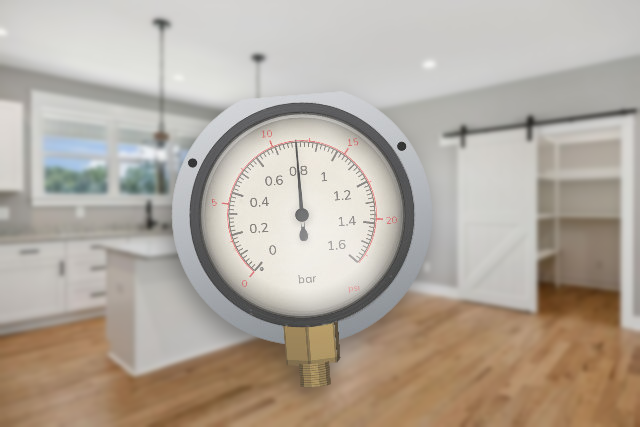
0.8 bar
